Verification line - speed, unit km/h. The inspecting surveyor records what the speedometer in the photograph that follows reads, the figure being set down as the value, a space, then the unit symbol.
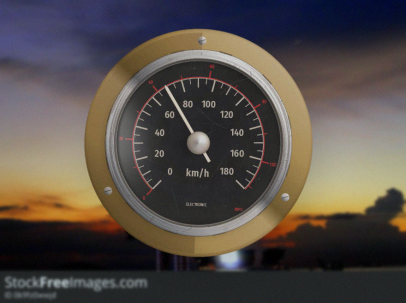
70 km/h
